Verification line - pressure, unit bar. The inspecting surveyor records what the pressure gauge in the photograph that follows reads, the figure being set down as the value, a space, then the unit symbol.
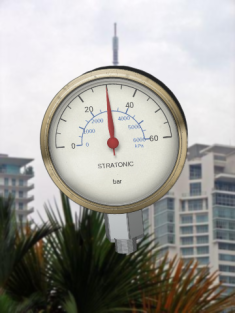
30 bar
